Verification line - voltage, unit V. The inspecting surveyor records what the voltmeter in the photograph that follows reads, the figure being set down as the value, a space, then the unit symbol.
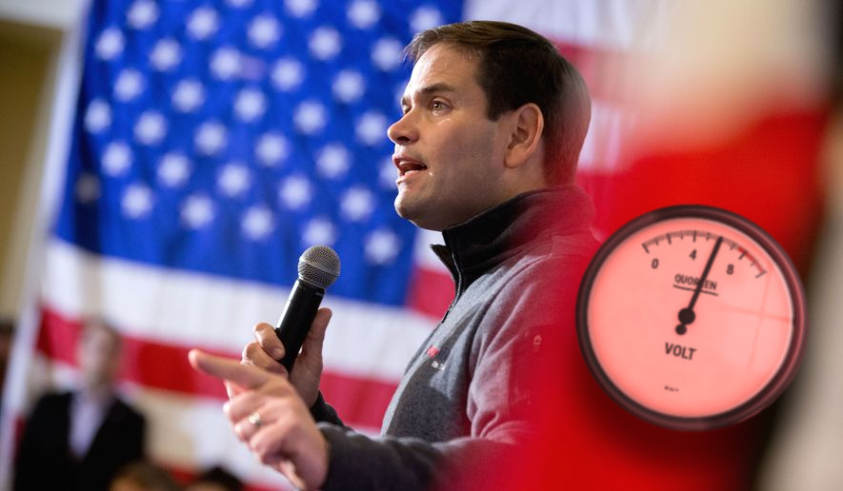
6 V
